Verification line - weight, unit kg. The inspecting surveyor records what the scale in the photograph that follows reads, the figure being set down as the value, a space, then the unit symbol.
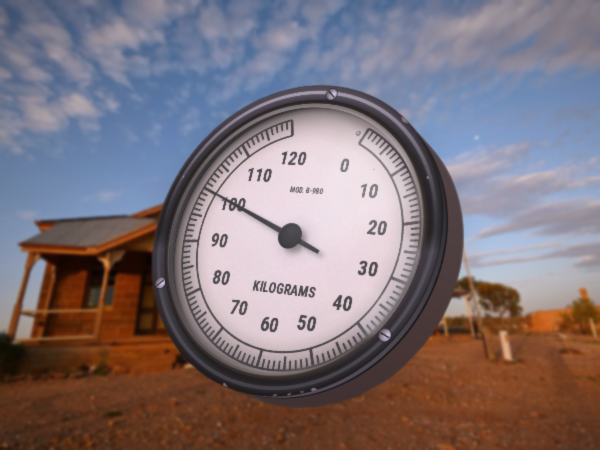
100 kg
